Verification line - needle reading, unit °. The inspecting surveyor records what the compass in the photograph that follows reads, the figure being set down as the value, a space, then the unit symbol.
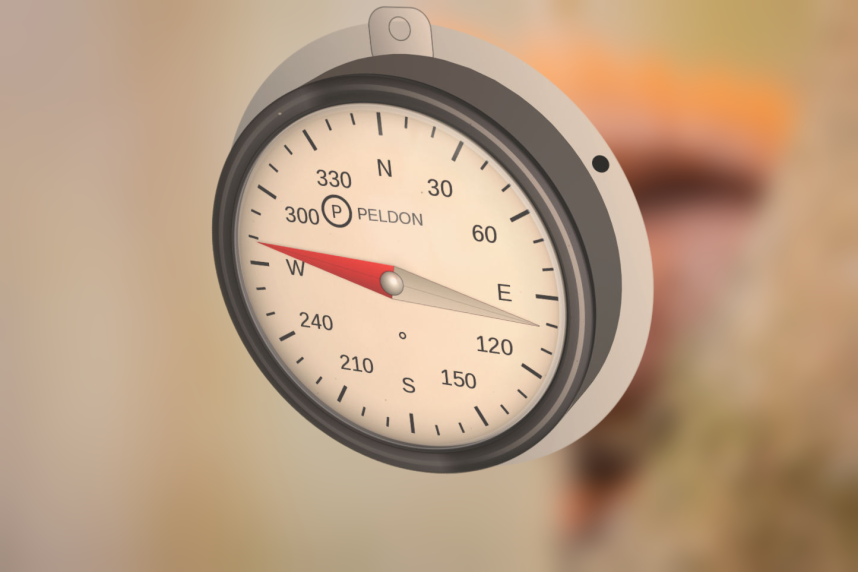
280 °
